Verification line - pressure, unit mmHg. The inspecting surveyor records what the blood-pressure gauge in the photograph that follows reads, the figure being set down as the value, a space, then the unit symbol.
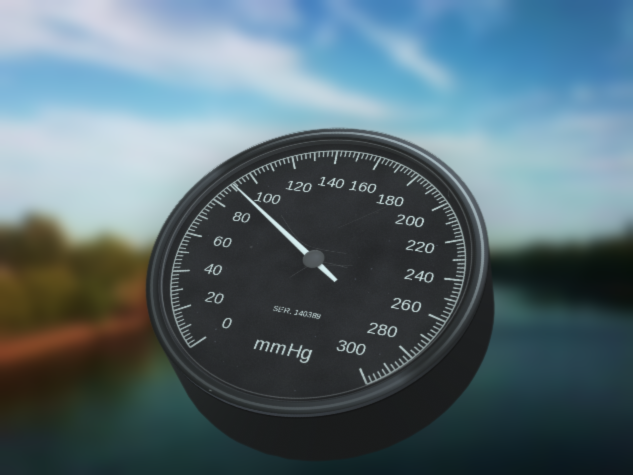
90 mmHg
